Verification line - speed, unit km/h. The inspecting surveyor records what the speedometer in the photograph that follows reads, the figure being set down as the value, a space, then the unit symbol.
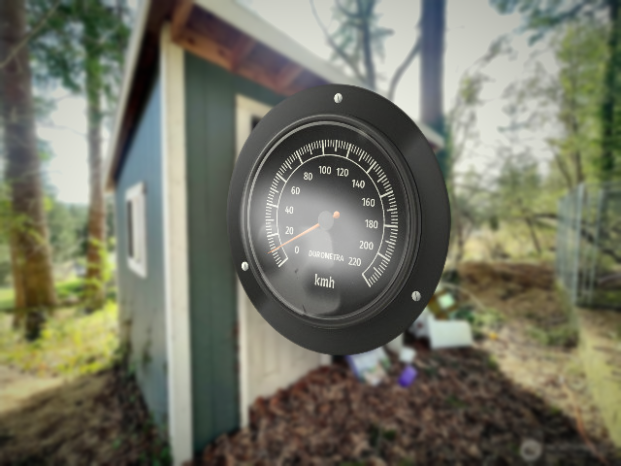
10 km/h
